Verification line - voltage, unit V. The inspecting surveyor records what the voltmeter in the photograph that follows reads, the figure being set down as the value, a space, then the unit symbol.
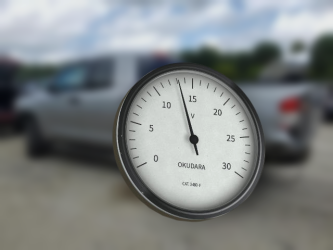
13 V
